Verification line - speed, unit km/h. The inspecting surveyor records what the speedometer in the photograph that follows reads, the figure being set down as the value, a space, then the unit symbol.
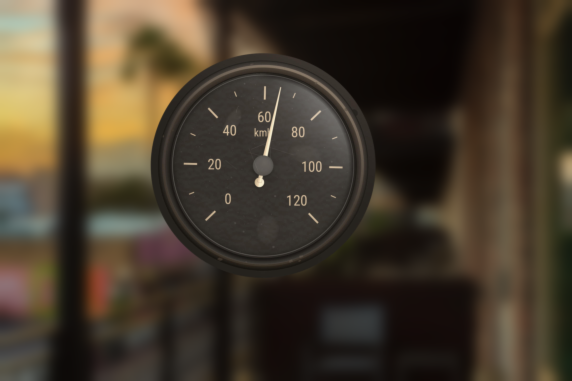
65 km/h
